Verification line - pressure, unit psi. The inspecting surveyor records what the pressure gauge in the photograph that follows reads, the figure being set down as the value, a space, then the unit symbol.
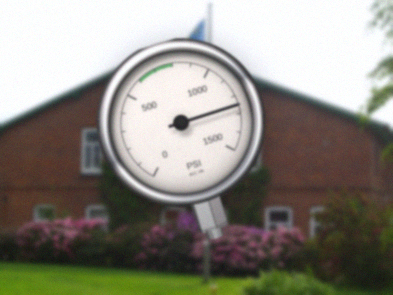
1250 psi
